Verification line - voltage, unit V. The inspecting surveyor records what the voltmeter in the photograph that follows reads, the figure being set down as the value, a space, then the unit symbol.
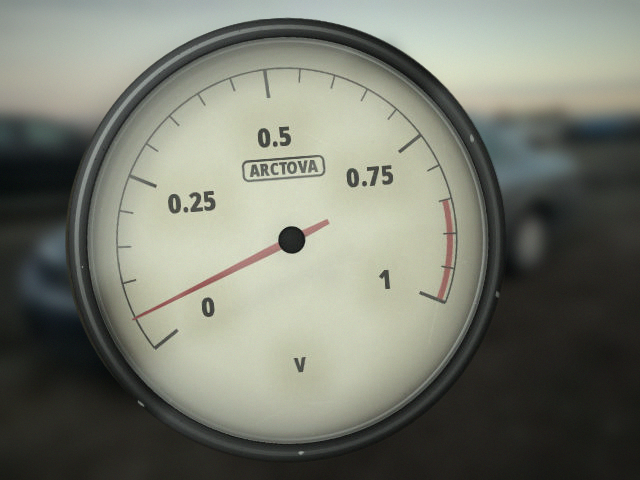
0.05 V
